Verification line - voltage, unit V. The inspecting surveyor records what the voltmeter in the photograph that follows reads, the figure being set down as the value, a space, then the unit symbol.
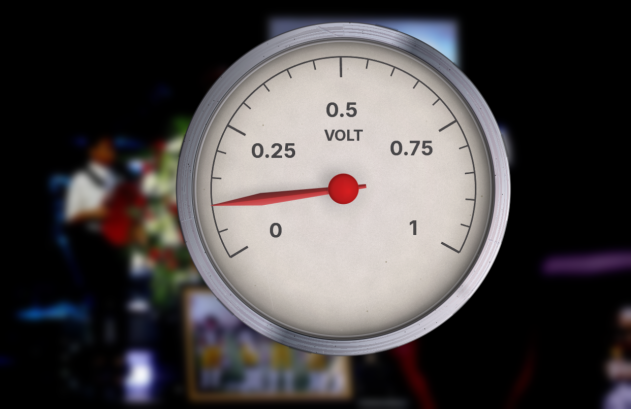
0.1 V
